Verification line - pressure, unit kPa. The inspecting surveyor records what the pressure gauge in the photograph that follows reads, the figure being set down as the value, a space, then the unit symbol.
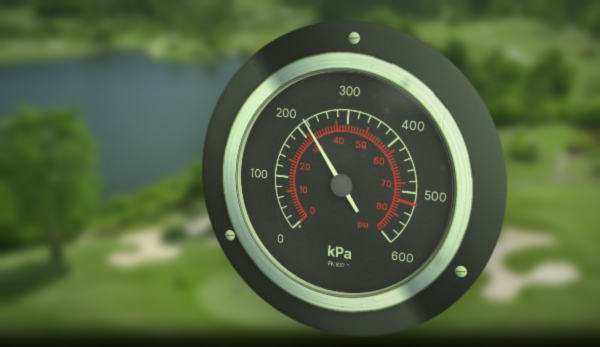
220 kPa
